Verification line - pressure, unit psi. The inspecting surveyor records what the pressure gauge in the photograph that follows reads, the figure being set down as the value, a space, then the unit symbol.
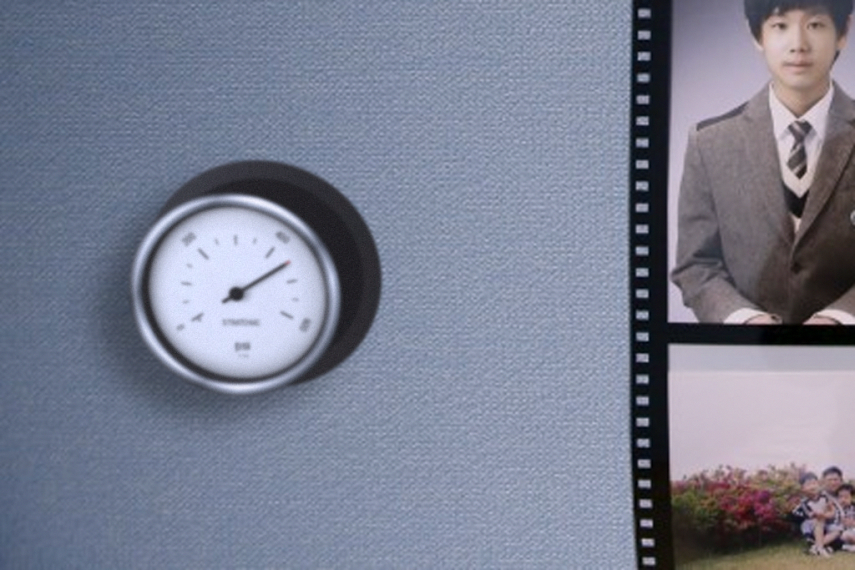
450 psi
